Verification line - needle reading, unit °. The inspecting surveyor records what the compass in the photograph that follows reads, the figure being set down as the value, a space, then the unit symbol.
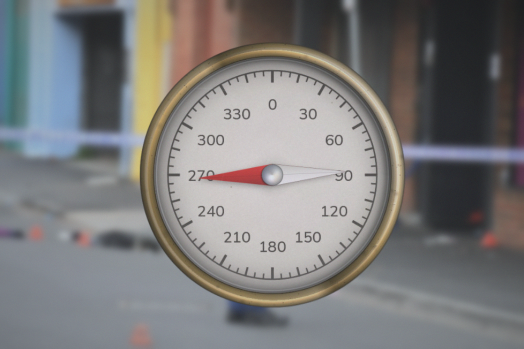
267.5 °
